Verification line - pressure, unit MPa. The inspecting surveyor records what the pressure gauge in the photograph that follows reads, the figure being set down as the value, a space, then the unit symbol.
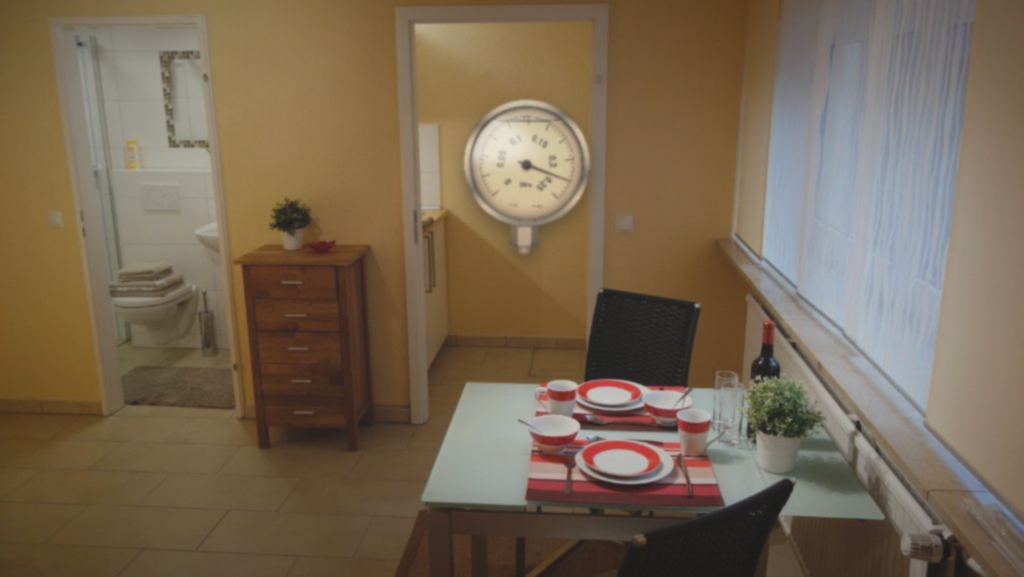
0.225 MPa
